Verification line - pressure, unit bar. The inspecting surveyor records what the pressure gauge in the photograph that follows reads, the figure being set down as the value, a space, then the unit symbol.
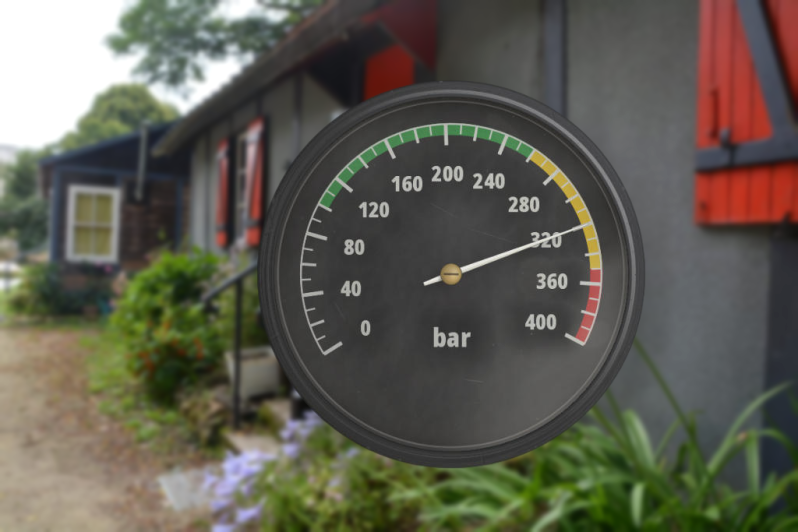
320 bar
